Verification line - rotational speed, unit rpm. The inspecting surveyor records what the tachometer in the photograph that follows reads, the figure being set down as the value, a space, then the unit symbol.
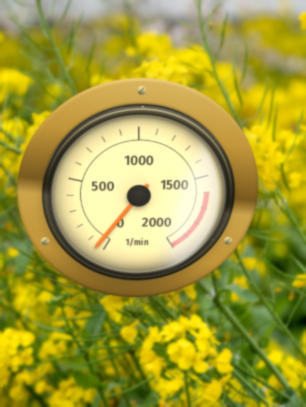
50 rpm
